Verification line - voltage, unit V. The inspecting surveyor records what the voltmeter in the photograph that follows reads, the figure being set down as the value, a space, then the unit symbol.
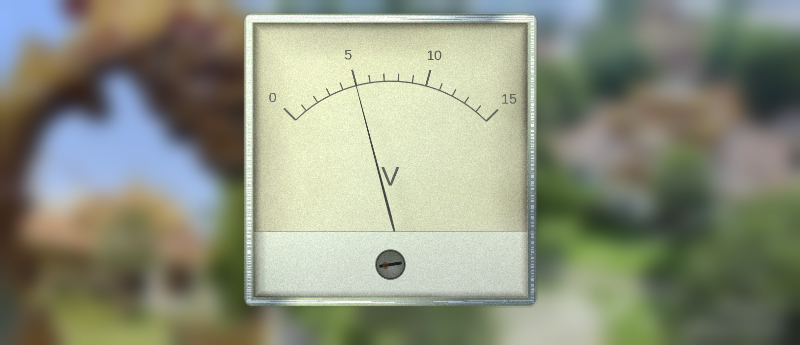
5 V
